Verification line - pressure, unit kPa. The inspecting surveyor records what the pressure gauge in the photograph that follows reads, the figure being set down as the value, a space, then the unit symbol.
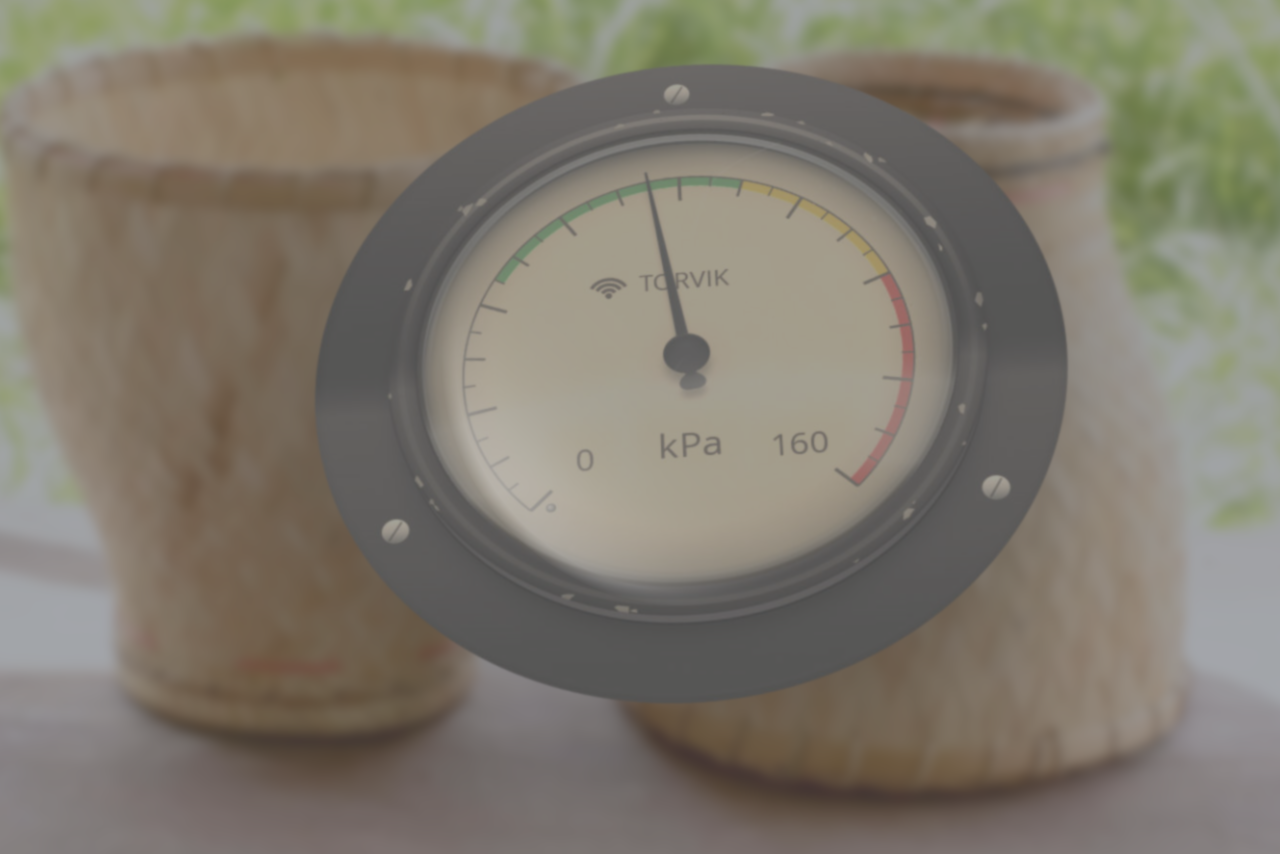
75 kPa
